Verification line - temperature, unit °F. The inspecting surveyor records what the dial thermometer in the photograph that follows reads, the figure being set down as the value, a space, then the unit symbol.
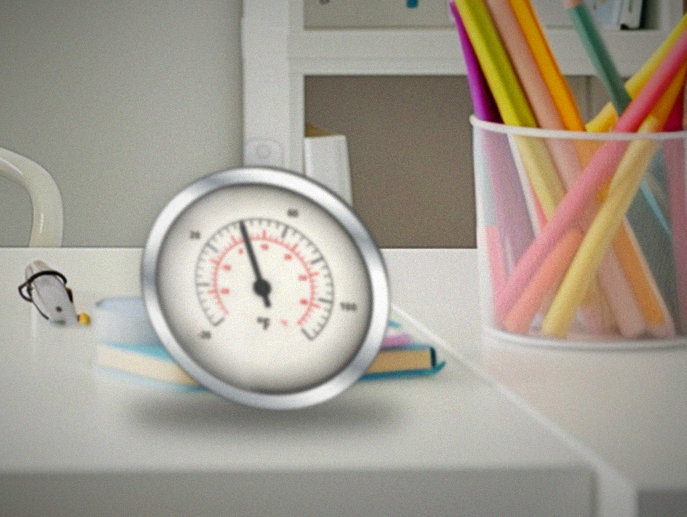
40 °F
